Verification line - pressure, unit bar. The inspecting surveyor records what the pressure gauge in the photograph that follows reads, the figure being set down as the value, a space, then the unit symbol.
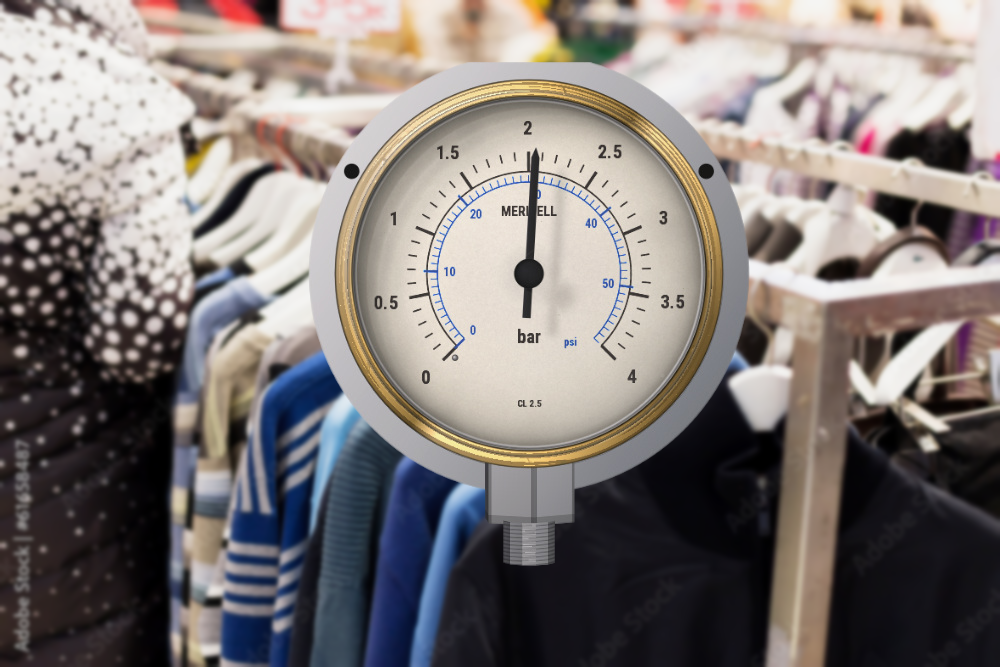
2.05 bar
